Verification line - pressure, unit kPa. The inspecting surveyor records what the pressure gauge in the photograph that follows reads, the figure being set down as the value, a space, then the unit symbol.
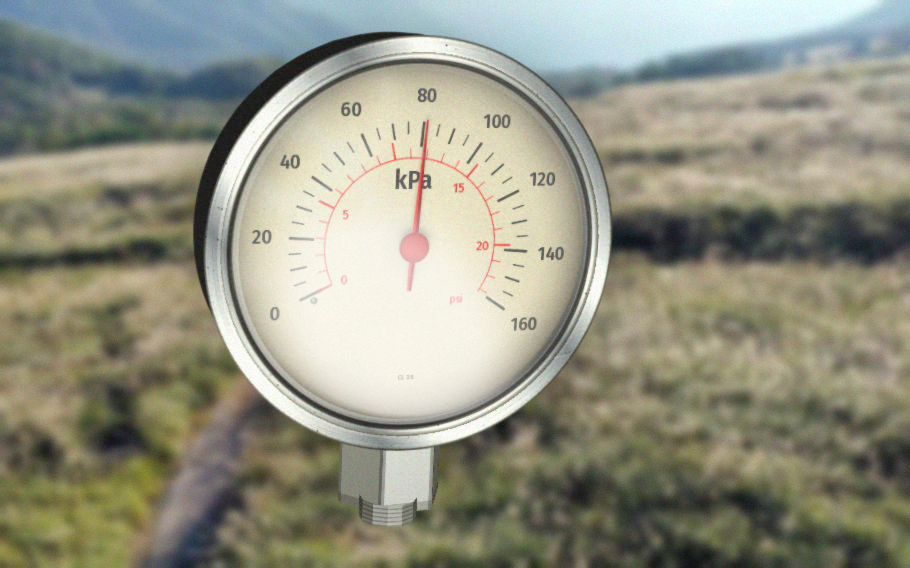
80 kPa
